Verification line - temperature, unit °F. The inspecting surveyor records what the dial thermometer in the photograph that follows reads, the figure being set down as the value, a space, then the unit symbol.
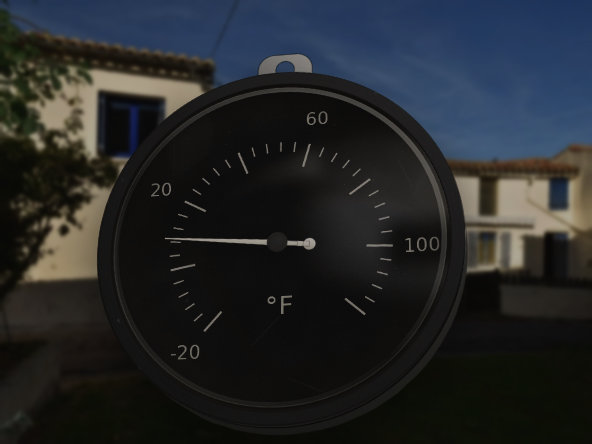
8 °F
